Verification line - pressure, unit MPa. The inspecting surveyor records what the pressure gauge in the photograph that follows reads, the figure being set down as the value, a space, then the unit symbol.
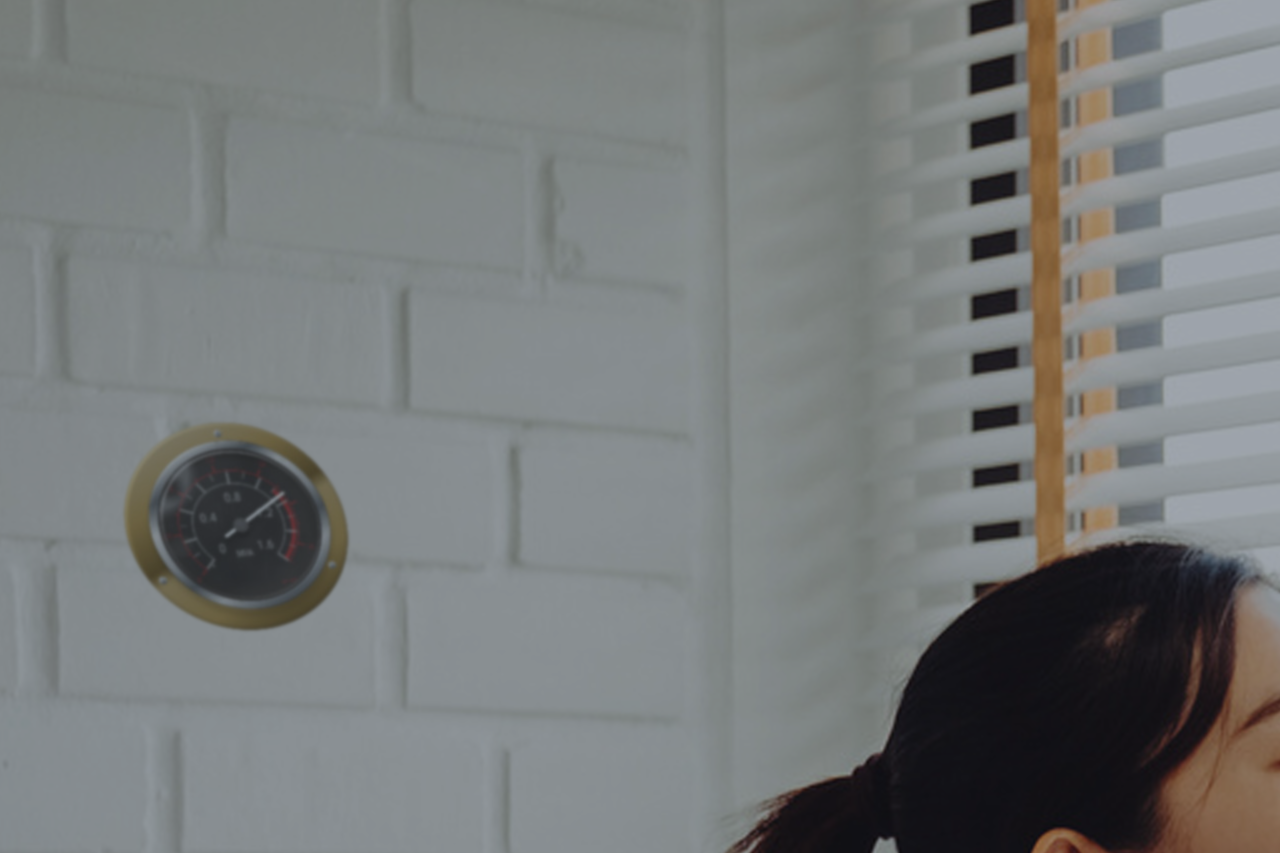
1.15 MPa
